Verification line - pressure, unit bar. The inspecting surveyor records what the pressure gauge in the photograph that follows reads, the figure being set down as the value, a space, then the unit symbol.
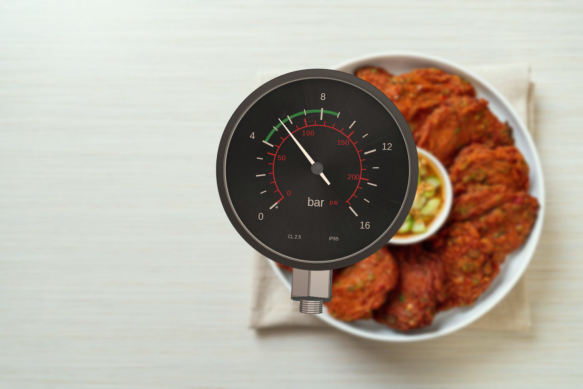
5.5 bar
